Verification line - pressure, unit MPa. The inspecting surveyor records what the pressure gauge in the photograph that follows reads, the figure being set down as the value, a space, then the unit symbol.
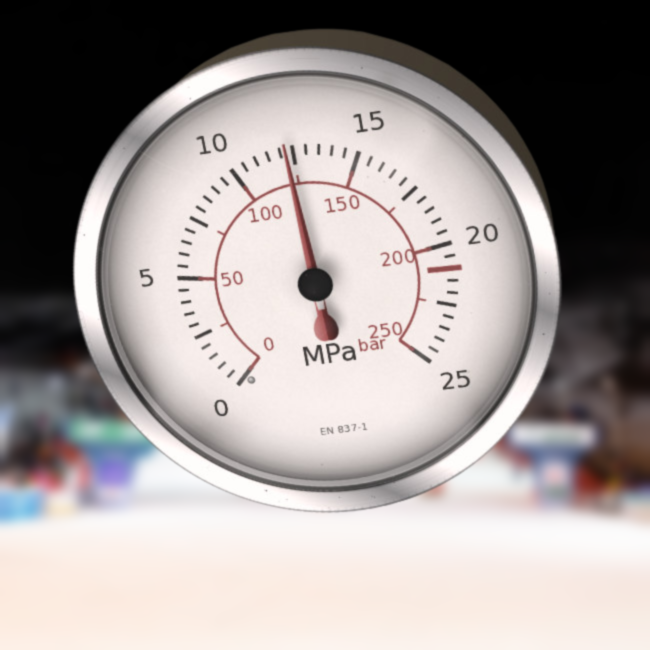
12.25 MPa
